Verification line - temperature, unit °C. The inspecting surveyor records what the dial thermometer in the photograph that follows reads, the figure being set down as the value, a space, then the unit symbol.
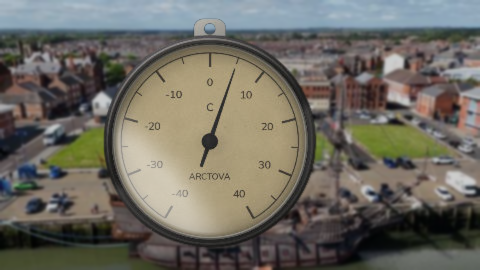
5 °C
